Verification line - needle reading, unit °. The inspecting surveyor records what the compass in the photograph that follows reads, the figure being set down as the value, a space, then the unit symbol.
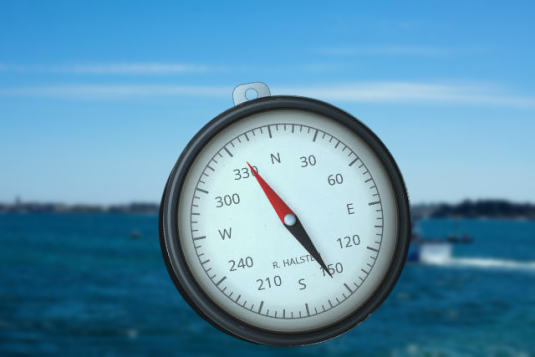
335 °
